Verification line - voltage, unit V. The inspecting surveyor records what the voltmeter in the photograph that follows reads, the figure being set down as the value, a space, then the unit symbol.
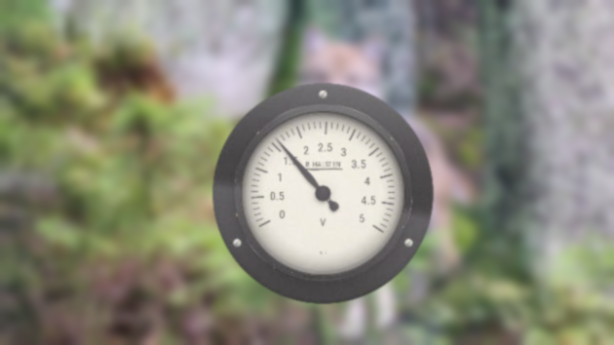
1.6 V
